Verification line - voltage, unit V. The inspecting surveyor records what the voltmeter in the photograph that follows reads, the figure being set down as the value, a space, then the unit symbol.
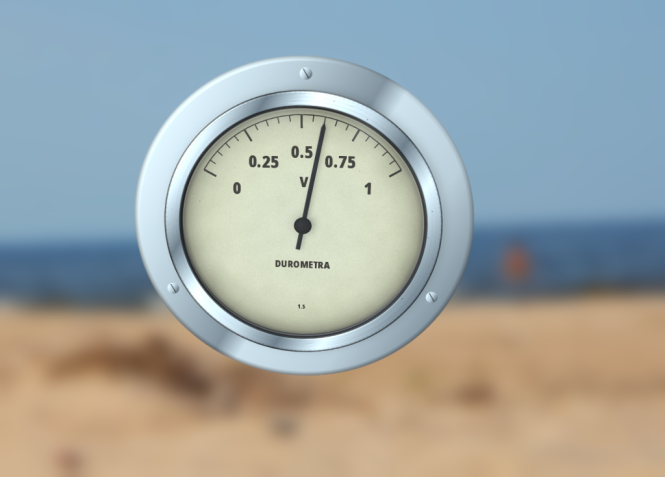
0.6 V
